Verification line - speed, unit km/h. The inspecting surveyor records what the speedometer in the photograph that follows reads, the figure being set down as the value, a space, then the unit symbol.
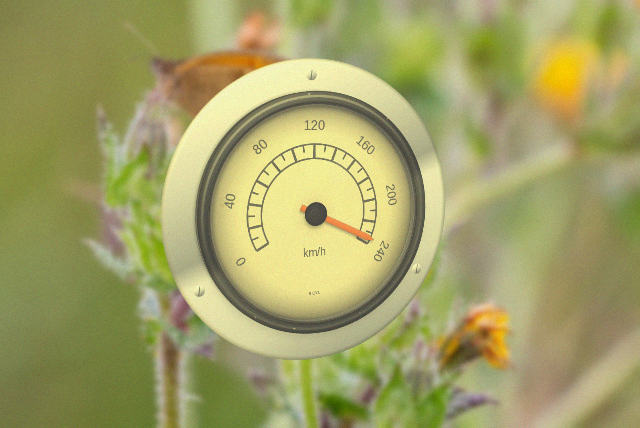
235 km/h
